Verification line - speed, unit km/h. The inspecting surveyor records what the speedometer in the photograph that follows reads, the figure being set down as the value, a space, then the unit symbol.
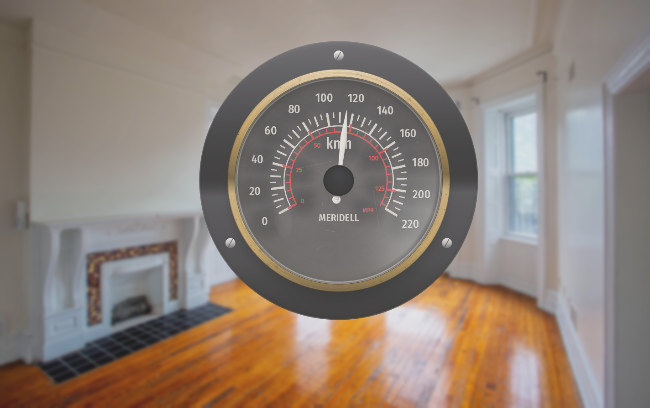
115 km/h
